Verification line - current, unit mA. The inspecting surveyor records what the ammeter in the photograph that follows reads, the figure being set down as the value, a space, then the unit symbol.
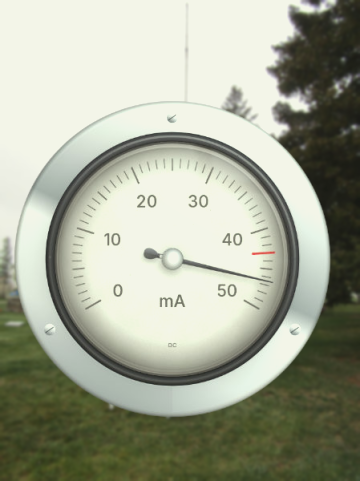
46.5 mA
